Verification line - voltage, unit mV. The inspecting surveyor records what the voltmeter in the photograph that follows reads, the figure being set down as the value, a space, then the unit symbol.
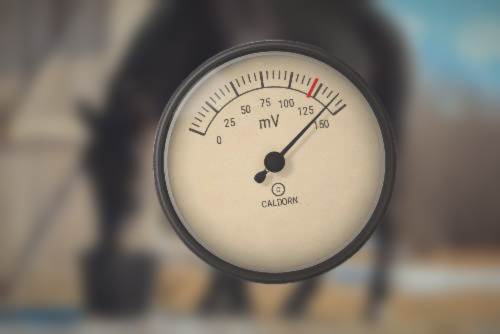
140 mV
